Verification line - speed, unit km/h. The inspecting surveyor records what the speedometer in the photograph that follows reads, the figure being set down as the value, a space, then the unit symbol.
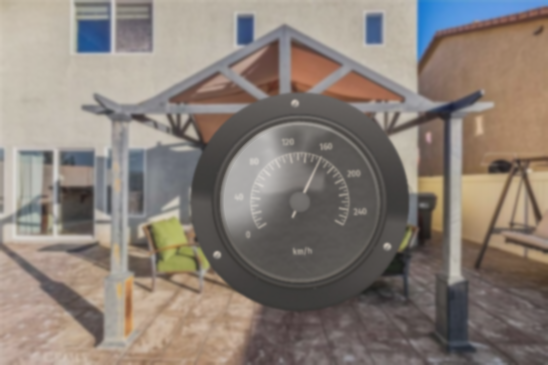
160 km/h
